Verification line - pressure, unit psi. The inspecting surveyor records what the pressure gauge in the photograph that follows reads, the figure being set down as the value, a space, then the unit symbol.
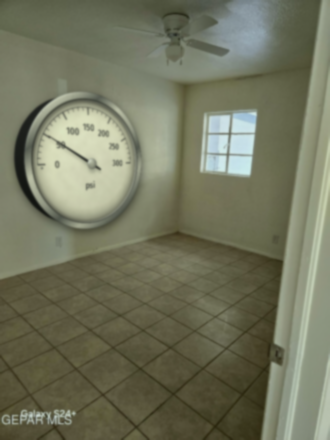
50 psi
